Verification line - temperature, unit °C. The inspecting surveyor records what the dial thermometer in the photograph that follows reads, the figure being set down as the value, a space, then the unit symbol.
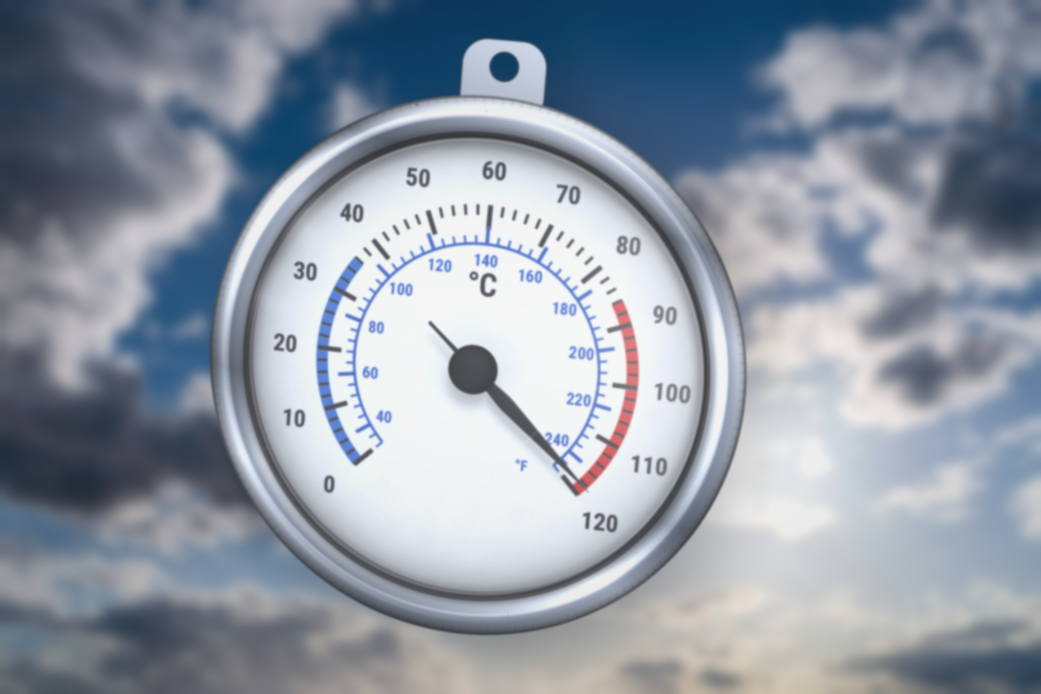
118 °C
